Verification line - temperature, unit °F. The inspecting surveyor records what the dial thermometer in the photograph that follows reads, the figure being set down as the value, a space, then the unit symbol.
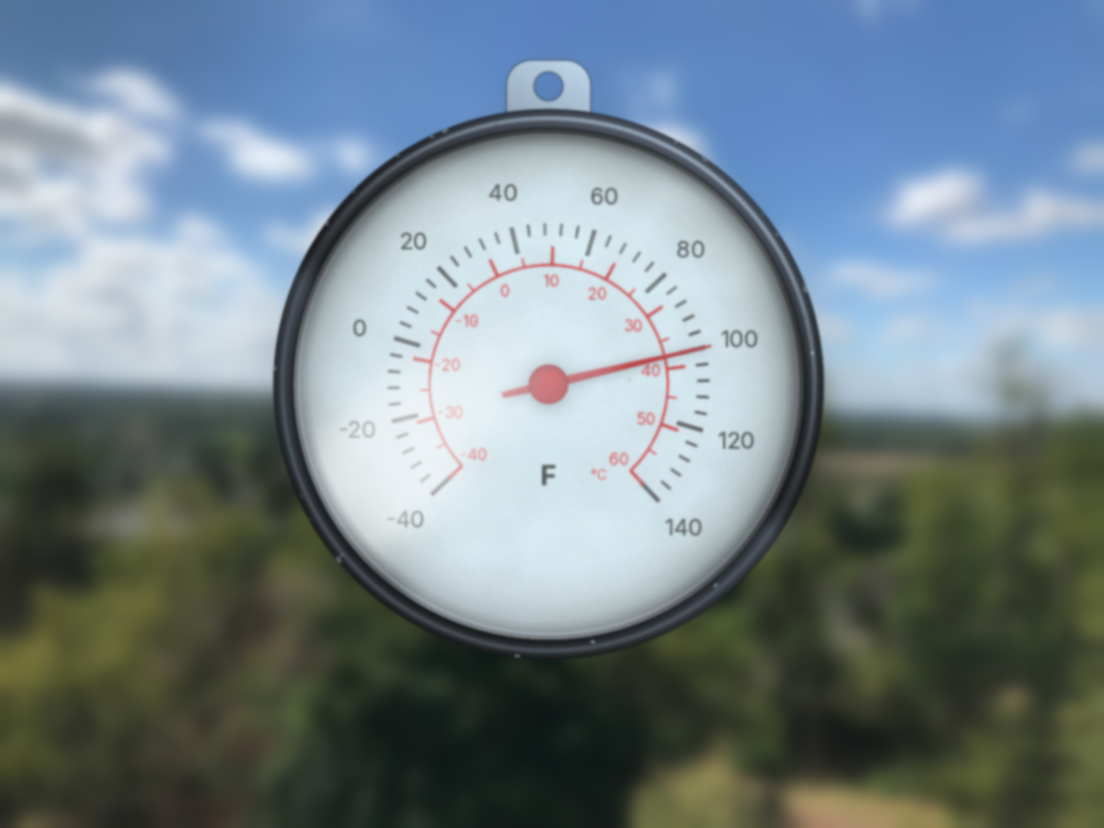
100 °F
